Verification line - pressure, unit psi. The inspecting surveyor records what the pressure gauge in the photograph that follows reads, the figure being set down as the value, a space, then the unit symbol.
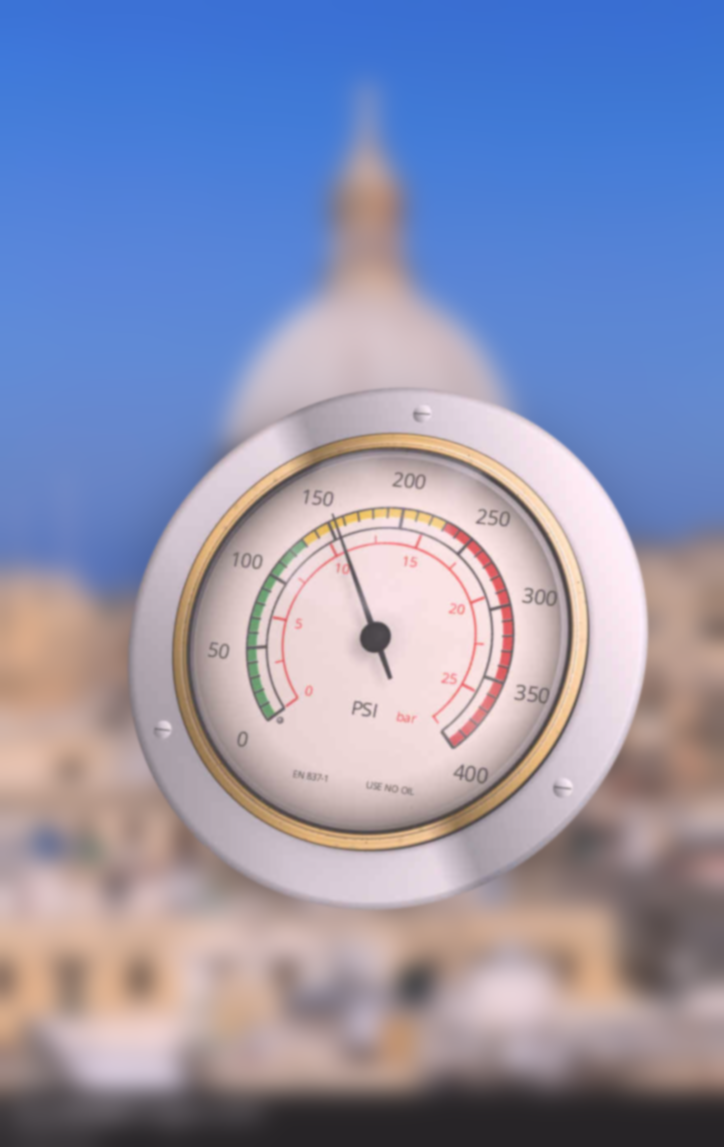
155 psi
